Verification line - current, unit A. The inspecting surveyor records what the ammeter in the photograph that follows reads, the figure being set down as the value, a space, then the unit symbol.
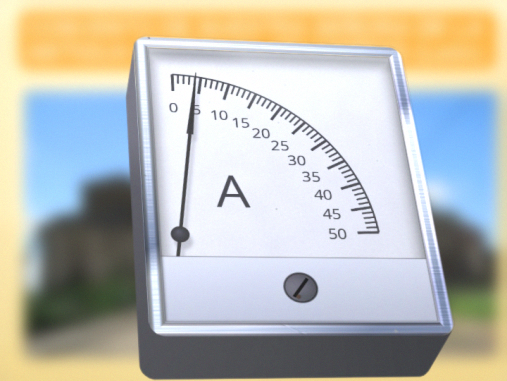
4 A
